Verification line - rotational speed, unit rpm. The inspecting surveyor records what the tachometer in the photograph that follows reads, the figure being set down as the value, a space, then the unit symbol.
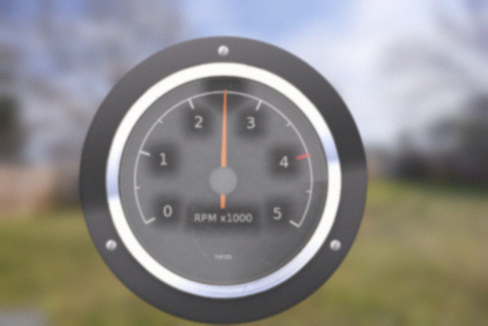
2500 rpm
